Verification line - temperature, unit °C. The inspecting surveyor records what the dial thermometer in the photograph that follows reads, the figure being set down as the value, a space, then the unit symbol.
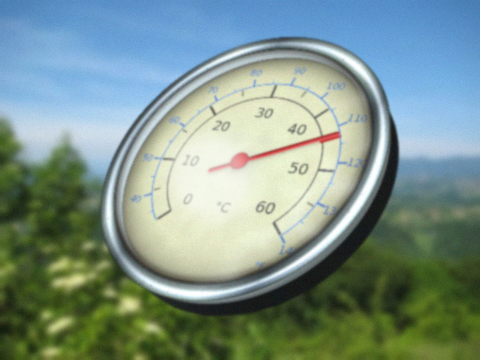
45 °C
